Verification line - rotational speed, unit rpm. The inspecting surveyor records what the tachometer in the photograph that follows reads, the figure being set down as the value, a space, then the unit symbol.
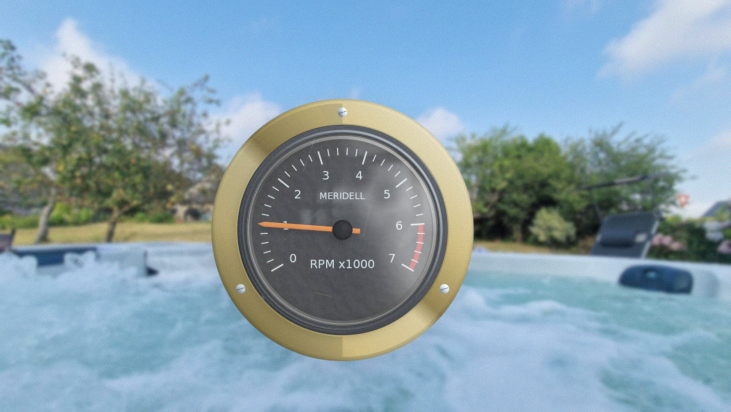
1000 rpm
